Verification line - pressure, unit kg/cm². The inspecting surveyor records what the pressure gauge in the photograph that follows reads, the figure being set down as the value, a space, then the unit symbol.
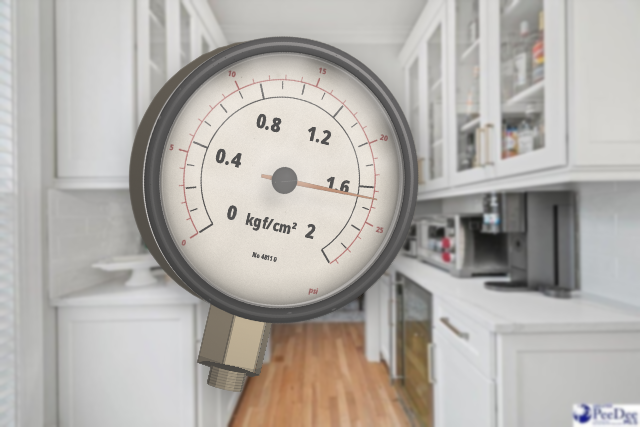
1.65 kg/cm²
